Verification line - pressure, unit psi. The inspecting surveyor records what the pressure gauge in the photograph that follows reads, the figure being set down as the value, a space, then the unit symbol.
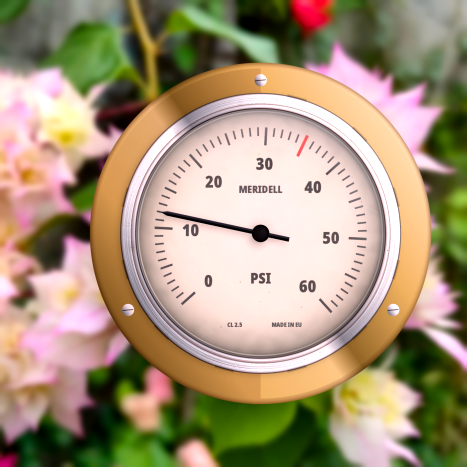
12 psi
